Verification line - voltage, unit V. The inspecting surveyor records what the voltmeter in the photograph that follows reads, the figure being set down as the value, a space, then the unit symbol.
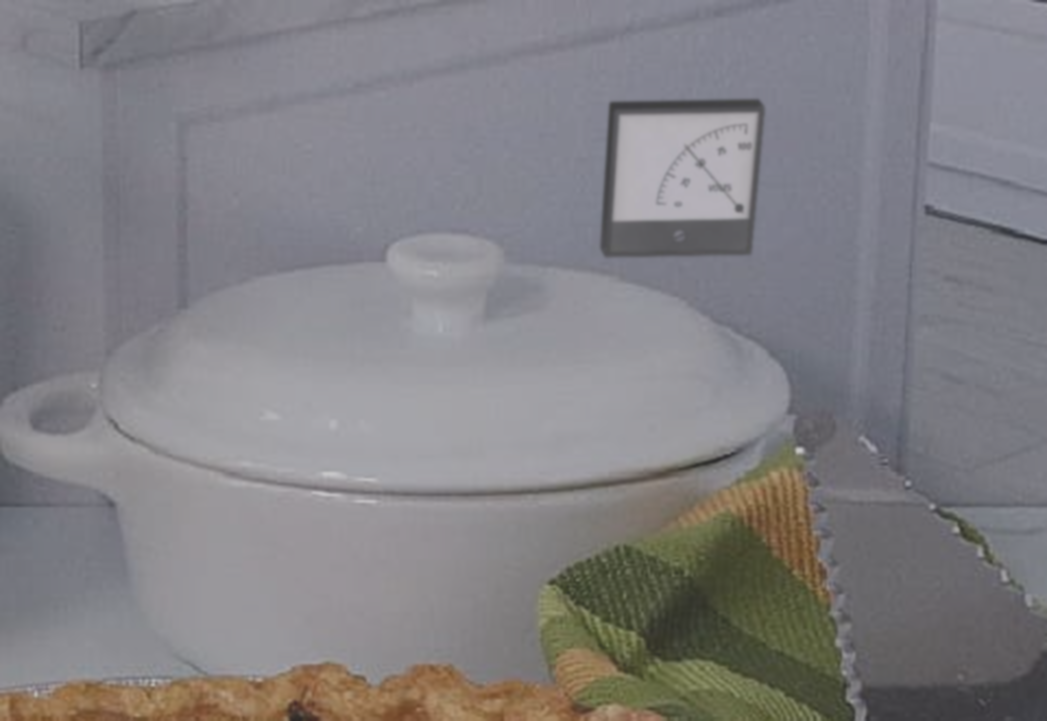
50 V
